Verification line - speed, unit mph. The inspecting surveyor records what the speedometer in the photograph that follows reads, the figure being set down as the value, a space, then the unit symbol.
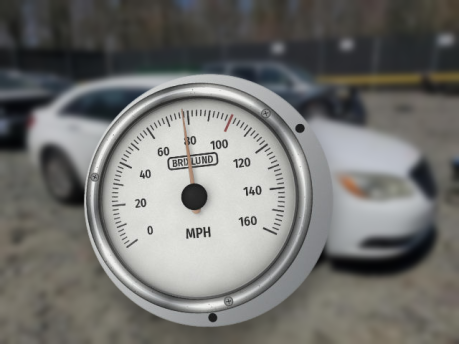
78 mph
